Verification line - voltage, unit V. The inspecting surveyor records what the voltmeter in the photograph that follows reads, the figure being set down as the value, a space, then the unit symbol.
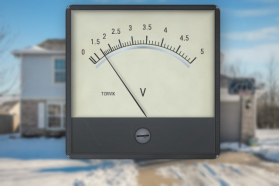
1.5 V
